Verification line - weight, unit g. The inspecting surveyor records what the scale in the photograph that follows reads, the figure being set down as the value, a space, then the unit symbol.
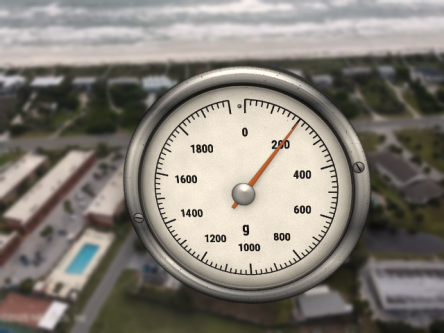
200 g
